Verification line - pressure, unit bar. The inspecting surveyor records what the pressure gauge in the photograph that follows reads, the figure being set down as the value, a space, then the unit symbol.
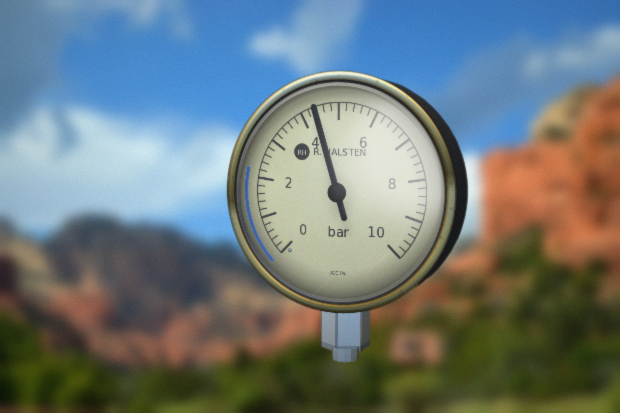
4.4 bar
